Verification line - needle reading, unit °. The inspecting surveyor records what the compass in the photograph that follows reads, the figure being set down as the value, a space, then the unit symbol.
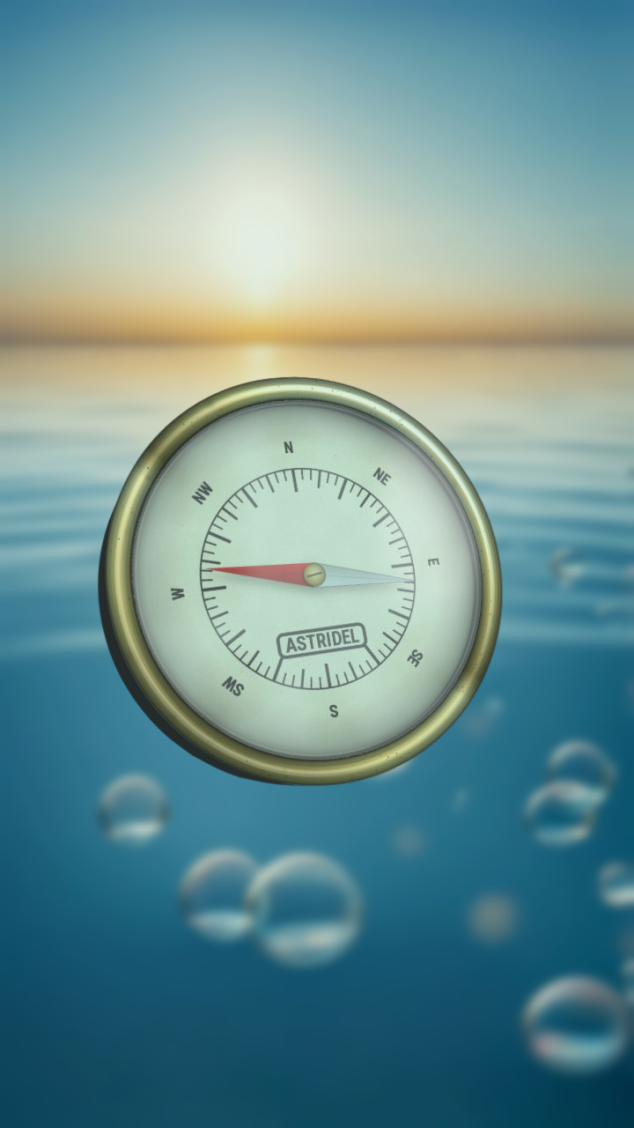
280 °
